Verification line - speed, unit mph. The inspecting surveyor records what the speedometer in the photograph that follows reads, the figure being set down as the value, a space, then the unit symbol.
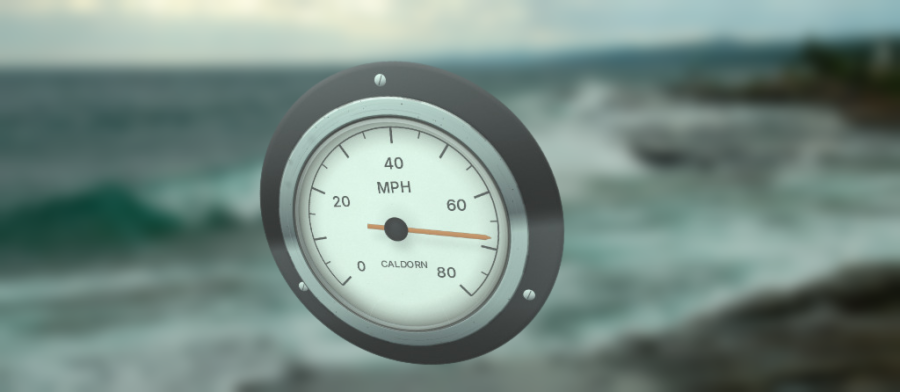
67.5 mph
